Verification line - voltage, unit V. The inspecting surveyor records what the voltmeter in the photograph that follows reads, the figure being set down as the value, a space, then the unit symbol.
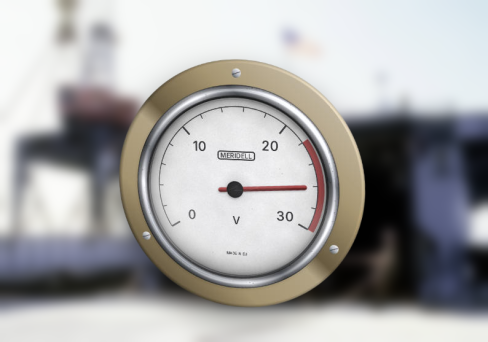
26 V
